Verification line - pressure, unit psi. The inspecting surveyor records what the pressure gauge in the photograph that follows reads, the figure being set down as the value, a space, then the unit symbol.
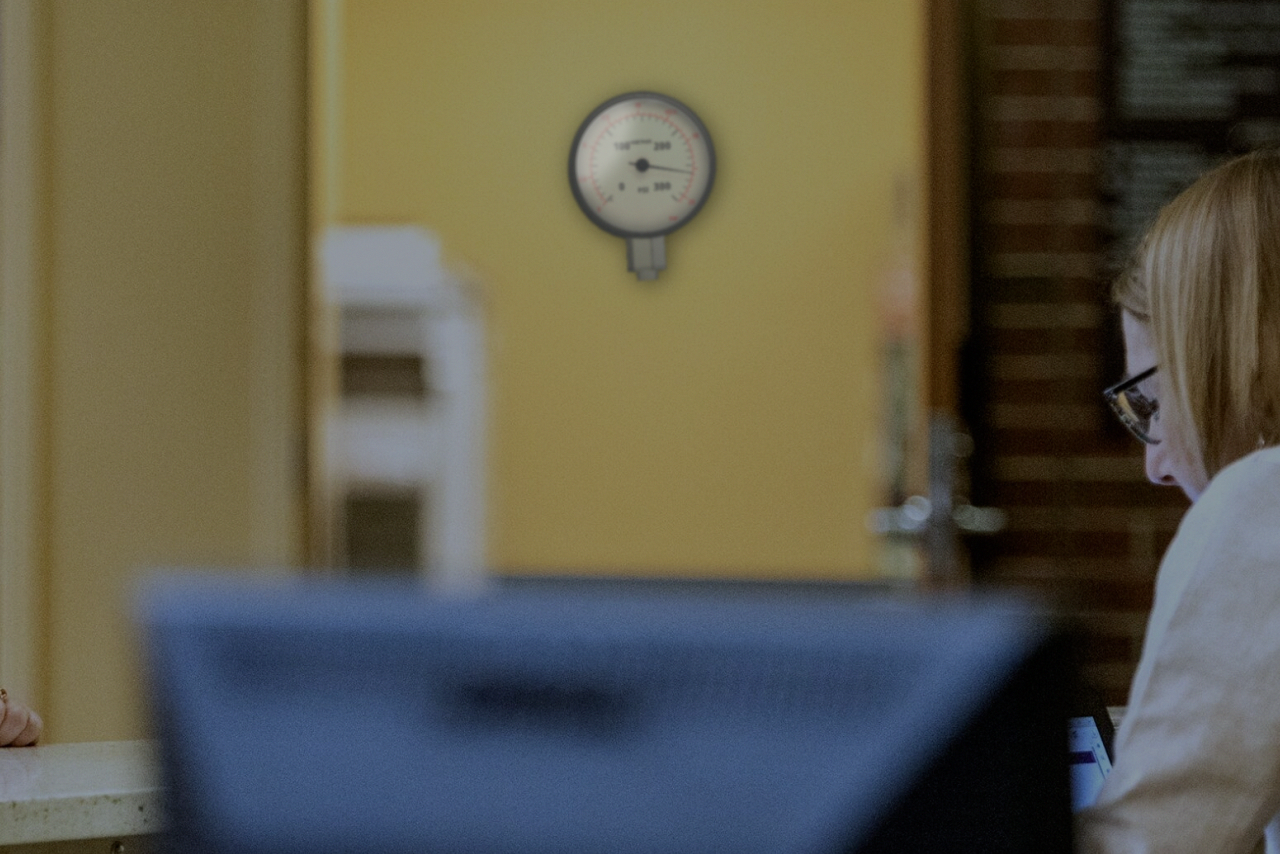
260 psi
